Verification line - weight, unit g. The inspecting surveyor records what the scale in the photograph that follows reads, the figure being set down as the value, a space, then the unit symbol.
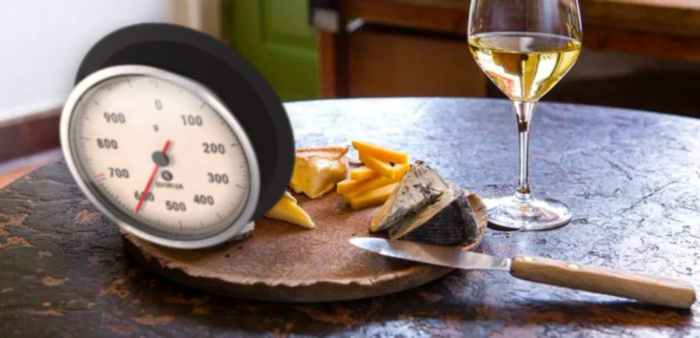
600 g
